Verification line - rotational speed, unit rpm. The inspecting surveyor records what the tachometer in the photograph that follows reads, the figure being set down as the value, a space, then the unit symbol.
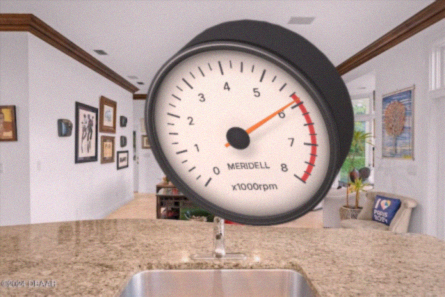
5875 rpm
